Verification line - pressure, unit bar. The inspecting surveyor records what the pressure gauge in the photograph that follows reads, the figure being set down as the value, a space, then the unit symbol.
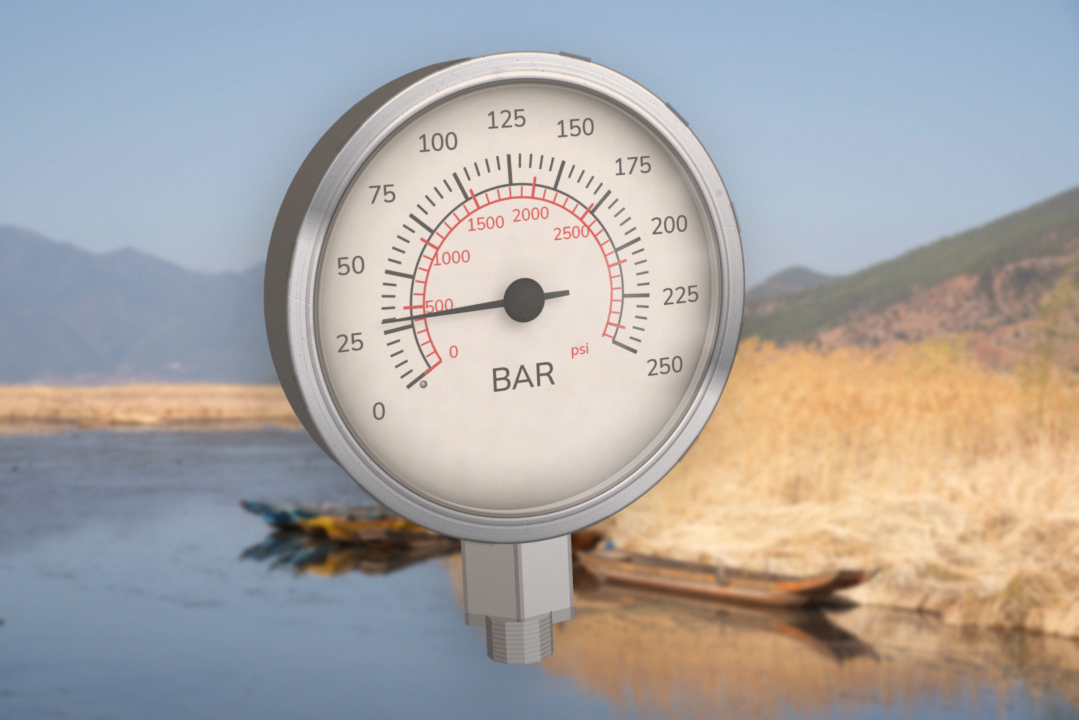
30 bar
